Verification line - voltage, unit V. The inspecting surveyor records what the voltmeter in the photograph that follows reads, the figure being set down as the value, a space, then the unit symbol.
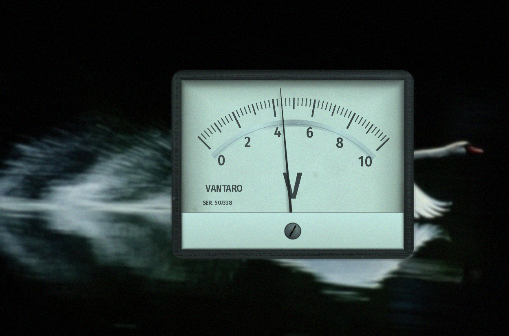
4.4 V
